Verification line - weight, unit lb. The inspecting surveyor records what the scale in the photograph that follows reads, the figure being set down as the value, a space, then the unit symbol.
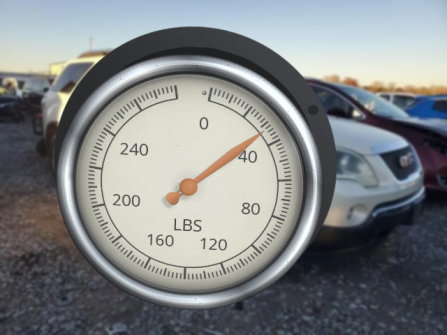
32 lb
